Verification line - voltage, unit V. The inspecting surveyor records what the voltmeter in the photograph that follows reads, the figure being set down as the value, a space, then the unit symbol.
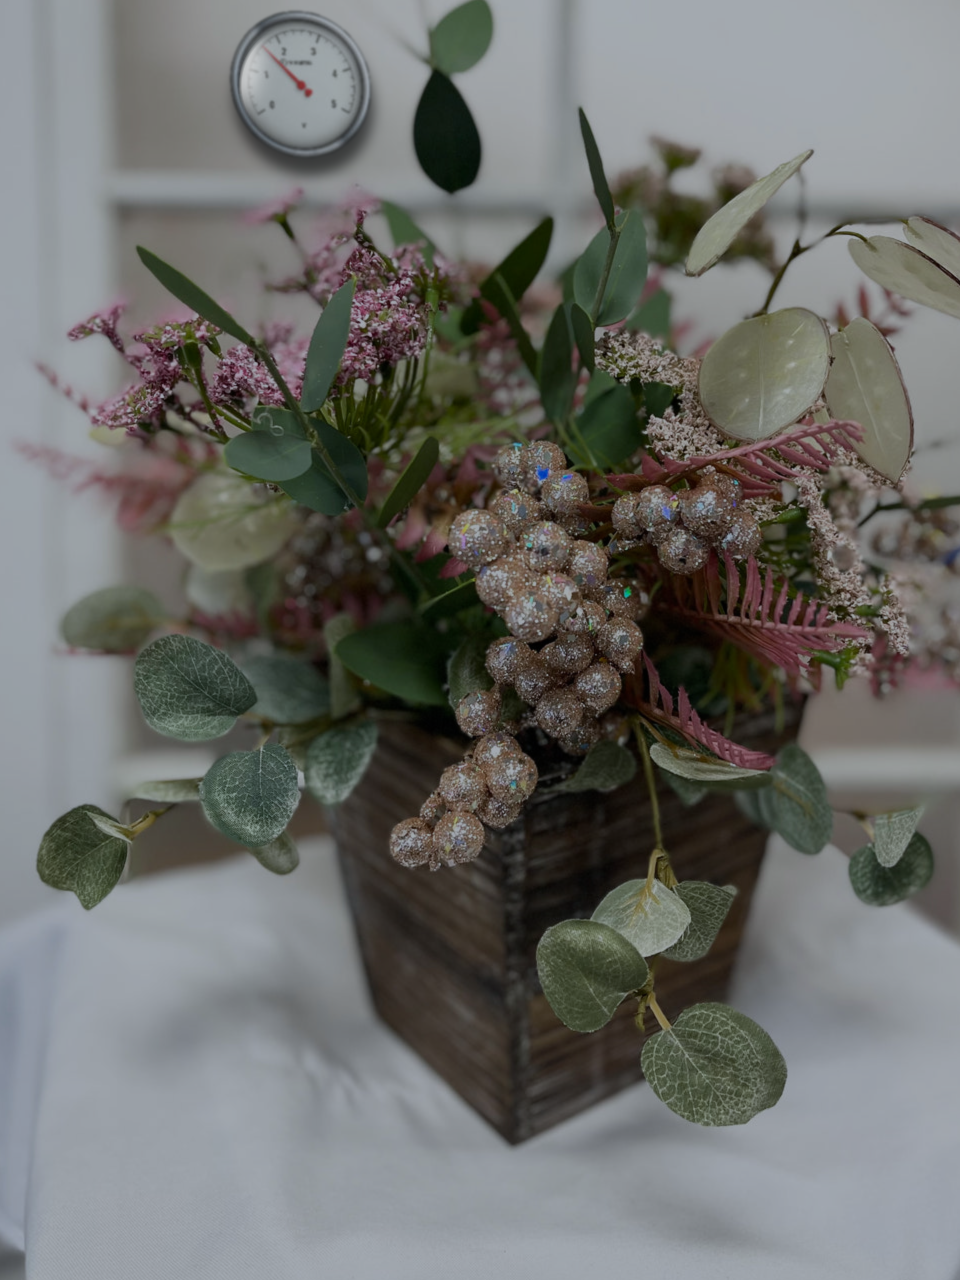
1.6 V
